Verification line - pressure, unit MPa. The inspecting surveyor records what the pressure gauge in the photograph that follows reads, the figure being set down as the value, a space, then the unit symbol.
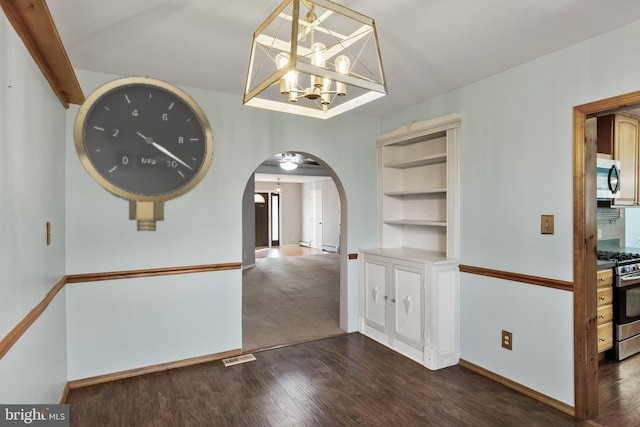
9.5 MPa
